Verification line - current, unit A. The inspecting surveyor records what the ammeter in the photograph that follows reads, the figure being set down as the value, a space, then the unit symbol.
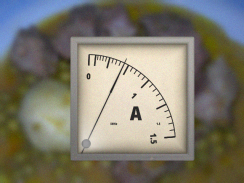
0.7 A
